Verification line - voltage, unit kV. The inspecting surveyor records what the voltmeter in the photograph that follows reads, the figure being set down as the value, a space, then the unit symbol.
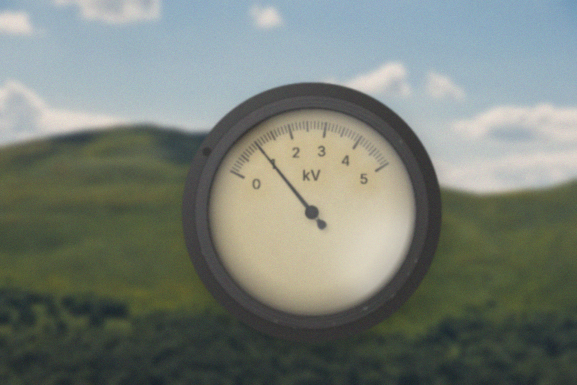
1 kV
